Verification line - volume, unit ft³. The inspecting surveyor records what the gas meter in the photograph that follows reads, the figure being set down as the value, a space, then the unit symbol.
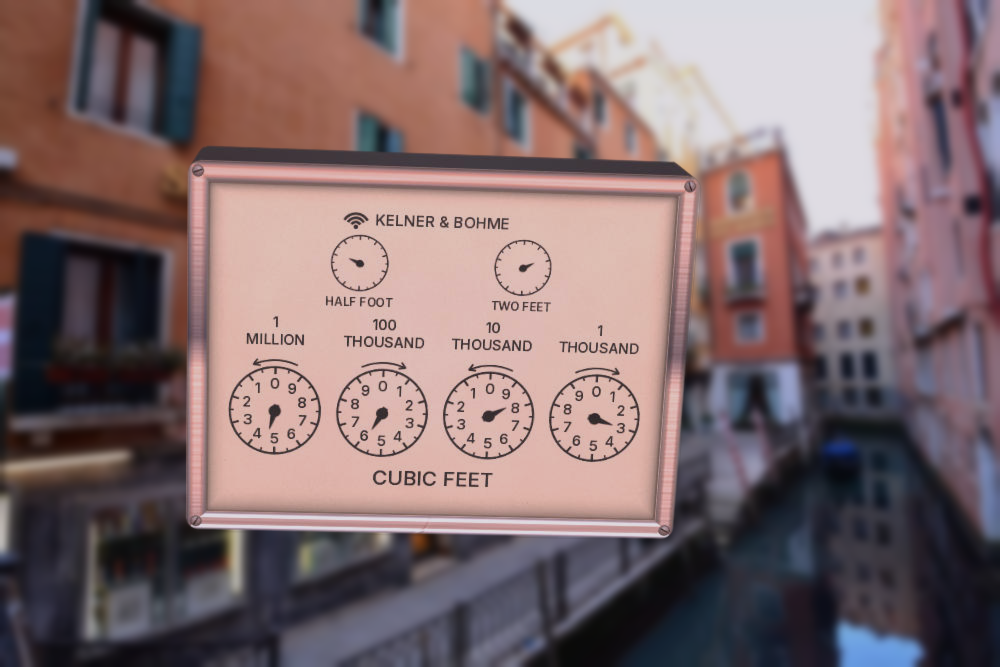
458300 ft³
